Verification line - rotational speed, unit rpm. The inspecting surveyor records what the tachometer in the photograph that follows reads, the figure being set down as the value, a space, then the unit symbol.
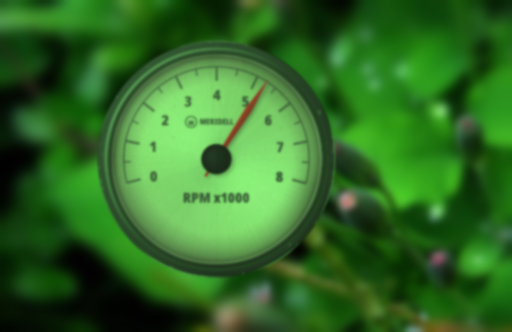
5250 rpm
